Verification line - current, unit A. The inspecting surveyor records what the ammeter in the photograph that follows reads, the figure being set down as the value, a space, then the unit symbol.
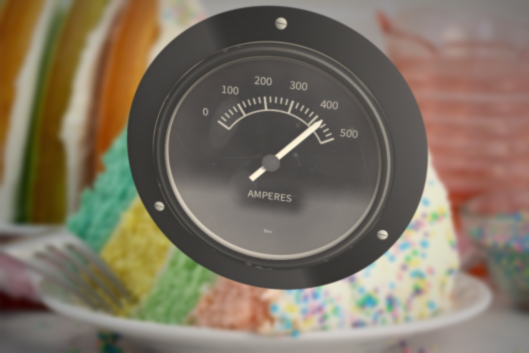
420 A
